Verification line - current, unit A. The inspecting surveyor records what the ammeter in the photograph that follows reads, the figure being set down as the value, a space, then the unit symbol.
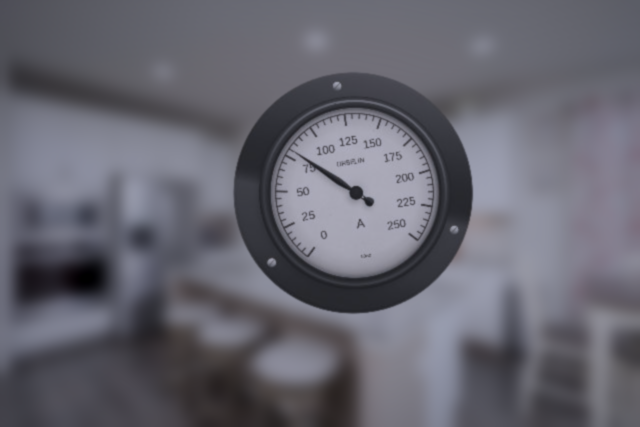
80 A
